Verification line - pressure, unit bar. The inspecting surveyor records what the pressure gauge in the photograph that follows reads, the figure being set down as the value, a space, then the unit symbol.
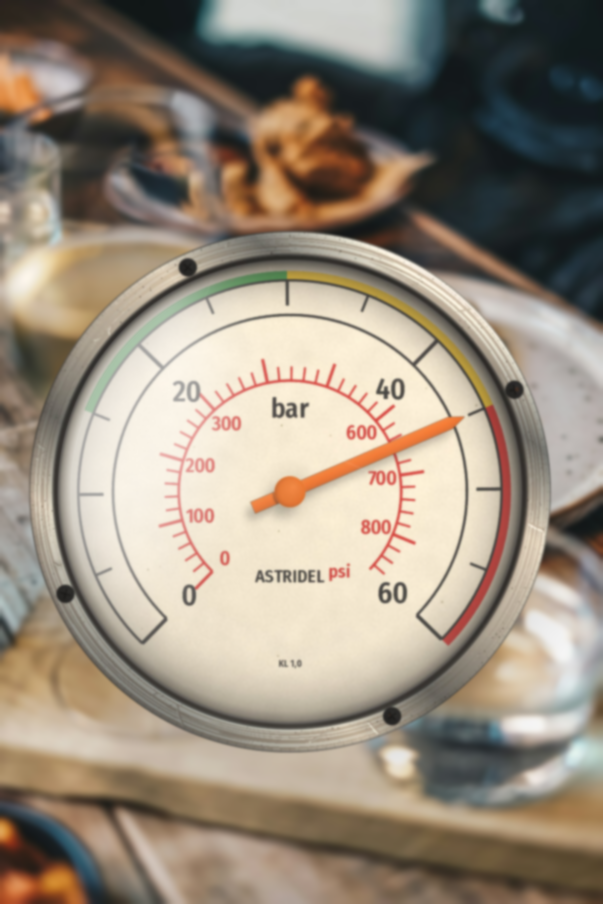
45 bar
